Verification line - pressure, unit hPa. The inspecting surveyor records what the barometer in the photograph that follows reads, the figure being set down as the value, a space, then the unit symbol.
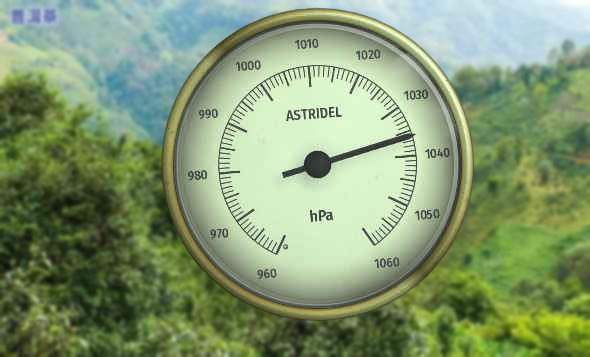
1036 hPa
